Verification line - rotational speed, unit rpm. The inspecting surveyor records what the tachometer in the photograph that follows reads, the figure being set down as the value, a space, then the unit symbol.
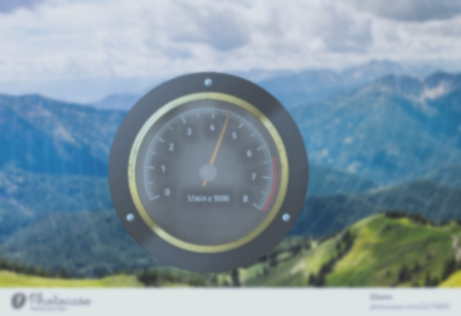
4500 rpm
